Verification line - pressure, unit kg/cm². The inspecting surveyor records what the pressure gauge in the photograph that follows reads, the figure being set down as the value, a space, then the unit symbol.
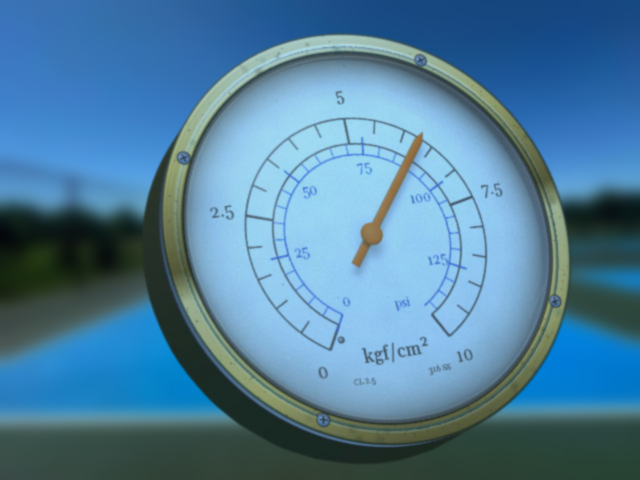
6.25 kg/cm²
